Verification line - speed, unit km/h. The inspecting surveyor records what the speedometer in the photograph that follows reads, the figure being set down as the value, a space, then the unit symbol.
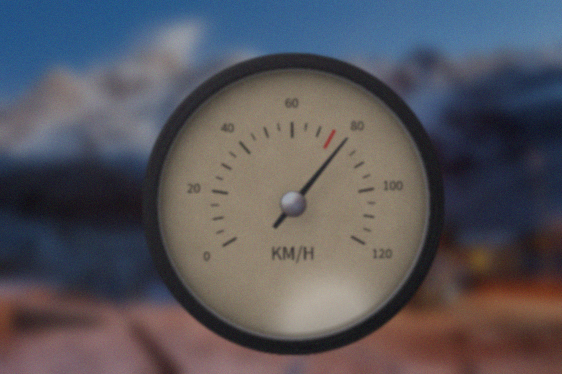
80 km/h
